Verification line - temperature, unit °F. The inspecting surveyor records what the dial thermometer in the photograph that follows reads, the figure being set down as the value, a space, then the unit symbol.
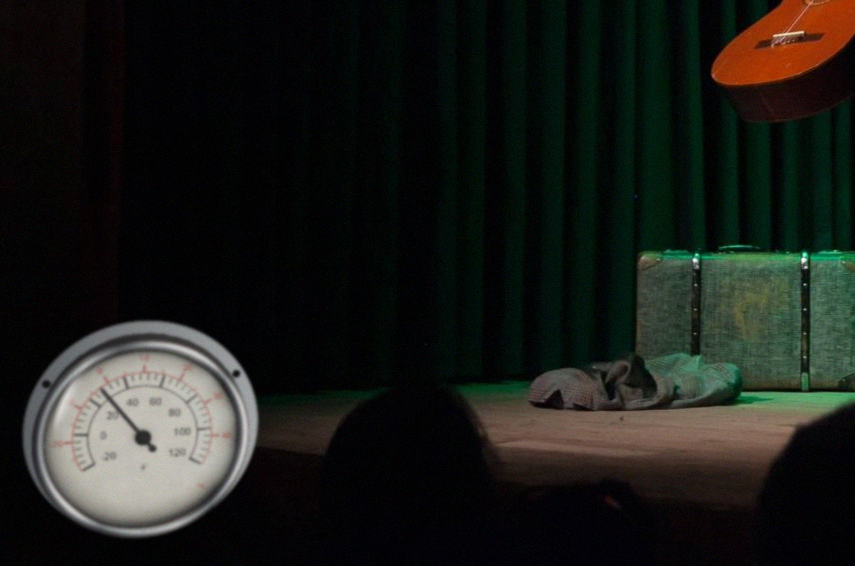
28 °F
